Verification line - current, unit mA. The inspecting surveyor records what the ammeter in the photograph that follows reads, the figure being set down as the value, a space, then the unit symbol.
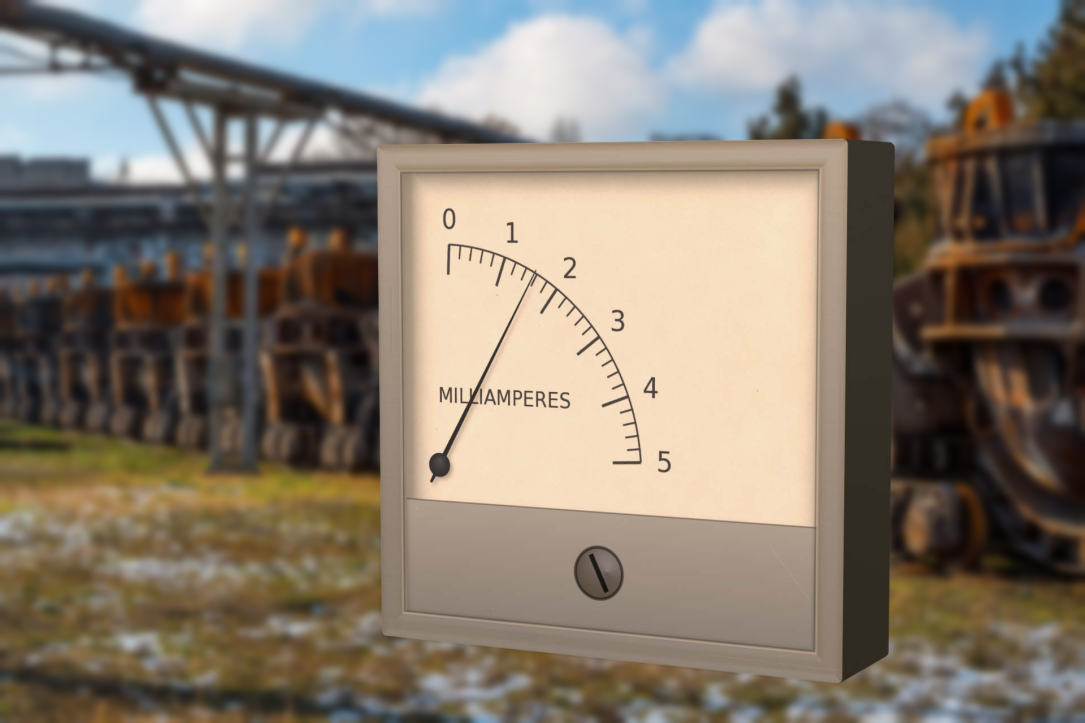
1.6 mA
